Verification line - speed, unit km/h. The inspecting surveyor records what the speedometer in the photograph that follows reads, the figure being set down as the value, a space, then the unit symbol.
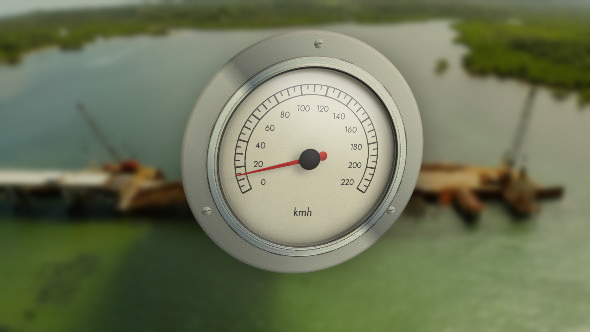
15 km/h
